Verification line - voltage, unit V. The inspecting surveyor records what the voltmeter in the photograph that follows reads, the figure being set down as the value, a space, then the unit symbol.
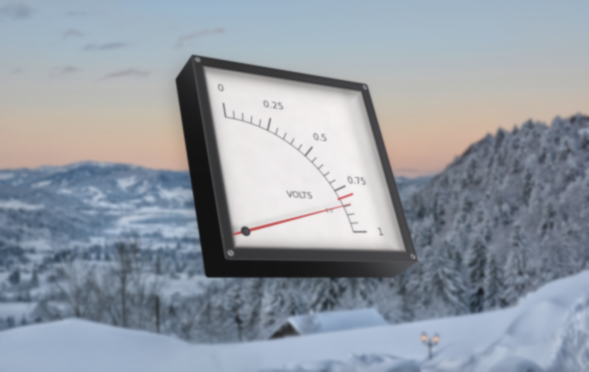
0.85 V
